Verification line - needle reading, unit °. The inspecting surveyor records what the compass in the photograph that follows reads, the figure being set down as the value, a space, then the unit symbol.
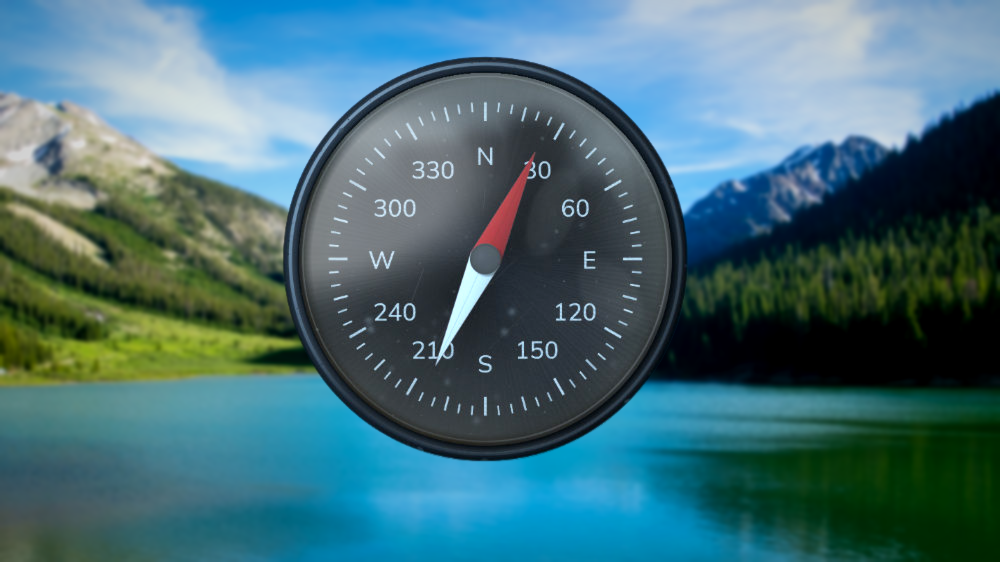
25 °
